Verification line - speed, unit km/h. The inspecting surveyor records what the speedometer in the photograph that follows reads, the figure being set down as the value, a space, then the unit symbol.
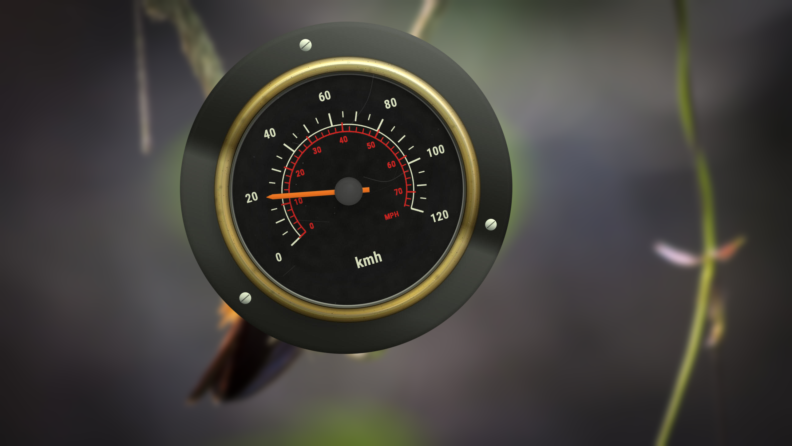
20 km/h
